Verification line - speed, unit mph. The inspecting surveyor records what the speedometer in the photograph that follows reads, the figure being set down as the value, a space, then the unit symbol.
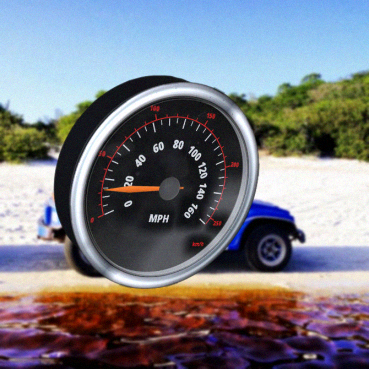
15 mph
